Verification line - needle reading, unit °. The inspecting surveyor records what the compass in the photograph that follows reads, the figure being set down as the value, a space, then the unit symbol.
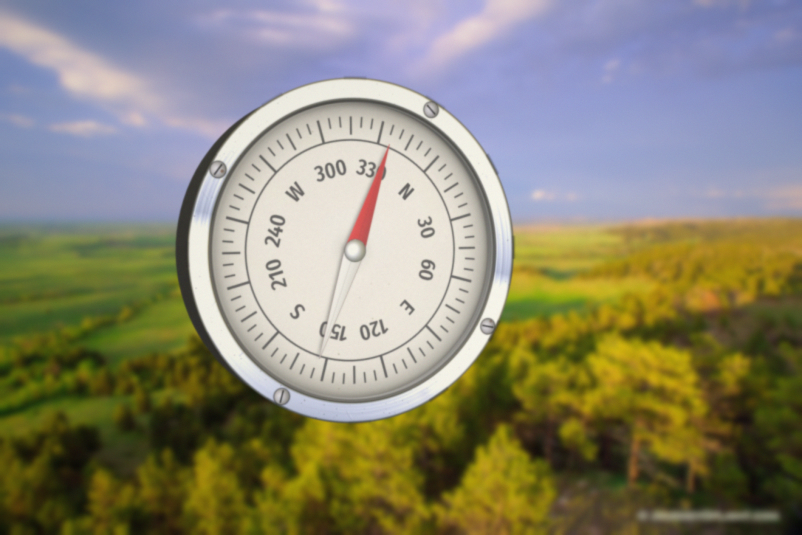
335 °
